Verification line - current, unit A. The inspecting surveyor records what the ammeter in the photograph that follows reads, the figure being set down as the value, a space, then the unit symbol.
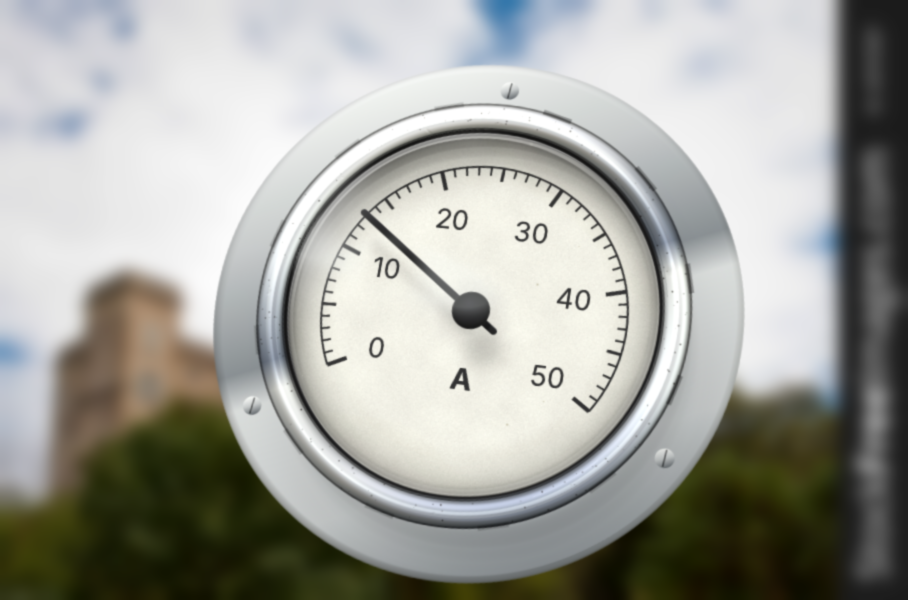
13 A
